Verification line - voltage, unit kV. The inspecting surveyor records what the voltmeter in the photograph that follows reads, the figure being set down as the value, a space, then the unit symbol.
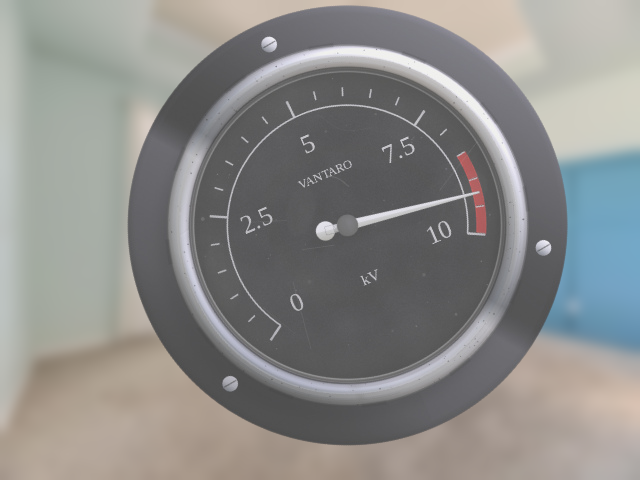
9.25 kV
